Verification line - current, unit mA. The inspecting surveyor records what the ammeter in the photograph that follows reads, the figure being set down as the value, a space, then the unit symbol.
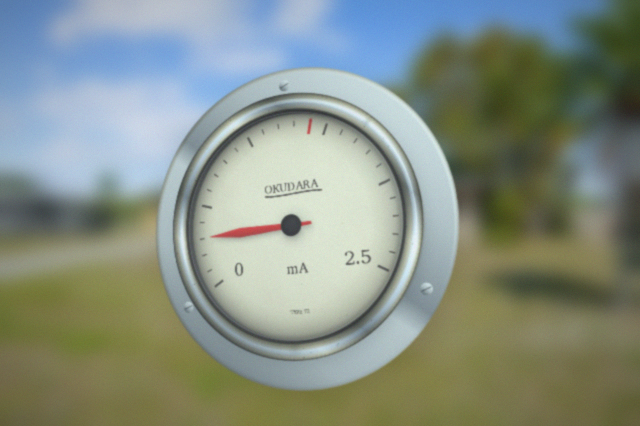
0.3 mA
